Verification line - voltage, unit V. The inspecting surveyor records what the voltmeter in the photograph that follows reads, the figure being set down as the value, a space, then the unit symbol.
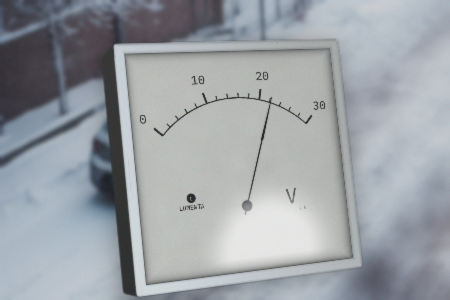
22 V
